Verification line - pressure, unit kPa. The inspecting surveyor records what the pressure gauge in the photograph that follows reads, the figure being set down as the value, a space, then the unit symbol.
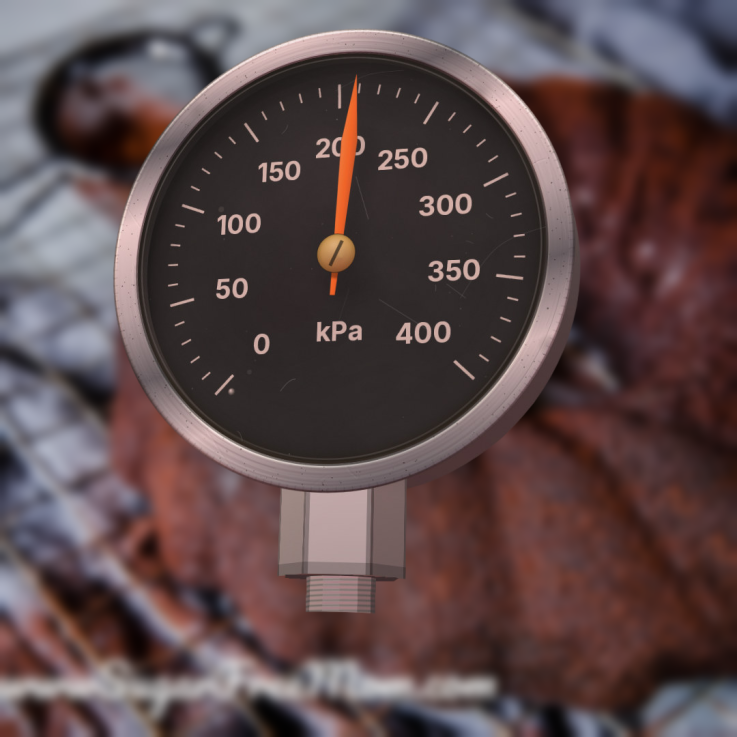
210 kPa
